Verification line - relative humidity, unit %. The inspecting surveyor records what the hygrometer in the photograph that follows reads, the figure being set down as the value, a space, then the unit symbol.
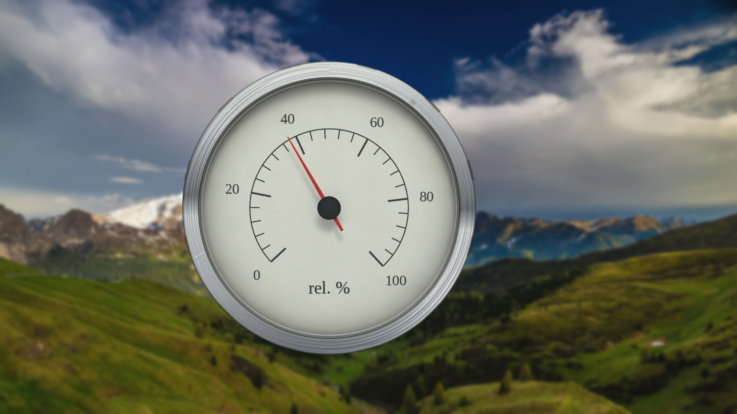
38 %
